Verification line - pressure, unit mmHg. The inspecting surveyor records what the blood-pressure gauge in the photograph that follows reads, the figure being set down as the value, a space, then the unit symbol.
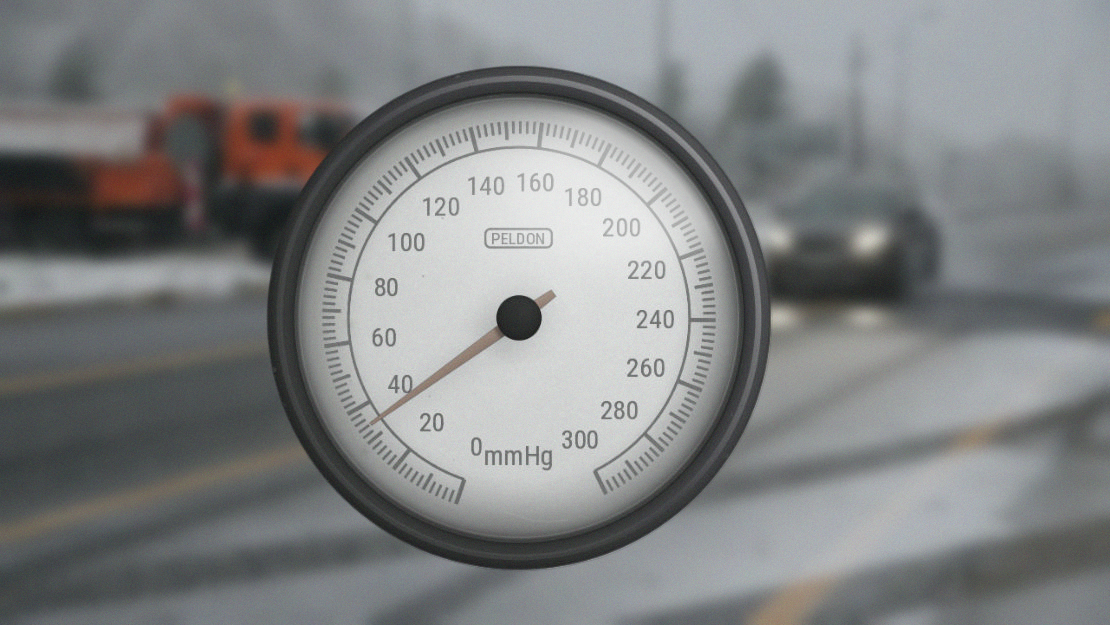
34 mmHg
